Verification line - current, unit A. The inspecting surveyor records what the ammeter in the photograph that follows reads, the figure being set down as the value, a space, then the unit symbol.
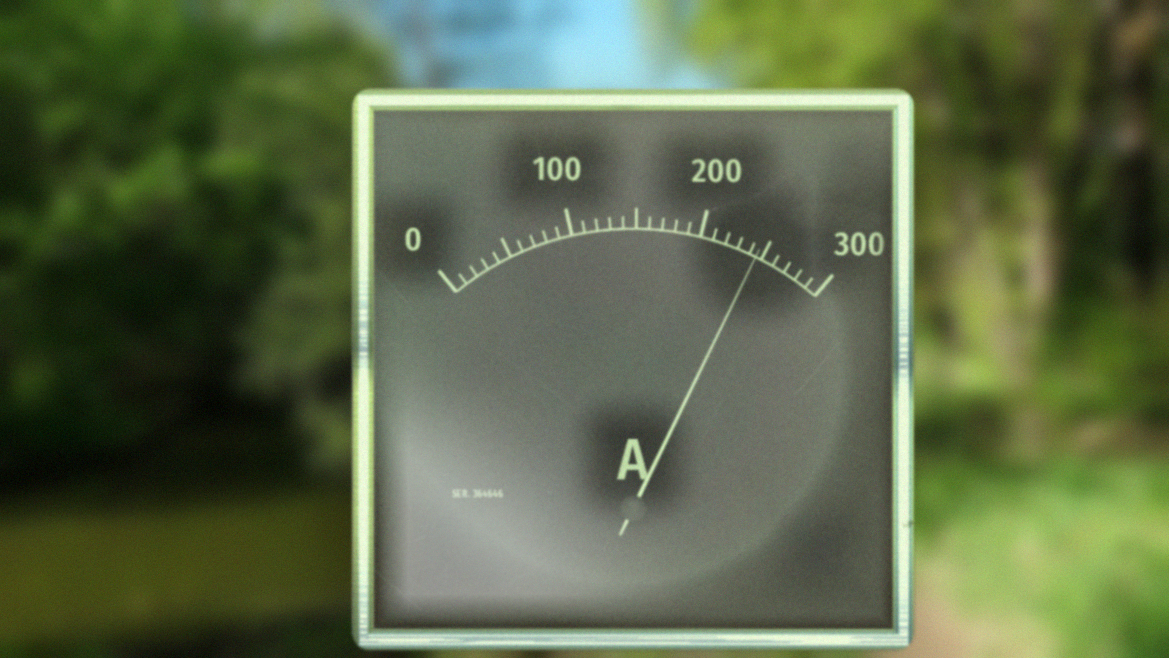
245 A
